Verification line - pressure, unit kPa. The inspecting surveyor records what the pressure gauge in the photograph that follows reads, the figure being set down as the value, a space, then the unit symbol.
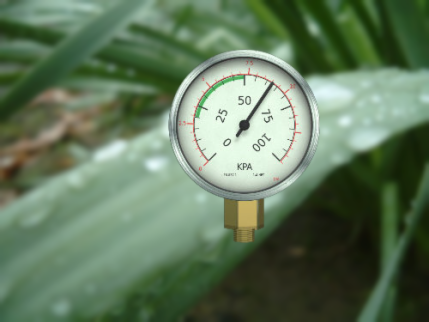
62.5 kPa
